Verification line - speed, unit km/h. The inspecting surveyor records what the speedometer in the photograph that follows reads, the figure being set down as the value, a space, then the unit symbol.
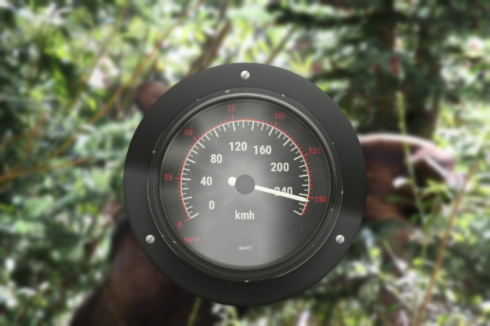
245 km/h
